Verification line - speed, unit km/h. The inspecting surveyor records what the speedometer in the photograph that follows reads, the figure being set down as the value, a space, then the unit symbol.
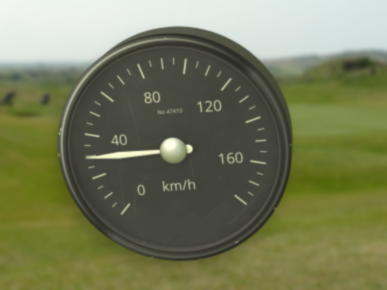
30 km/h
